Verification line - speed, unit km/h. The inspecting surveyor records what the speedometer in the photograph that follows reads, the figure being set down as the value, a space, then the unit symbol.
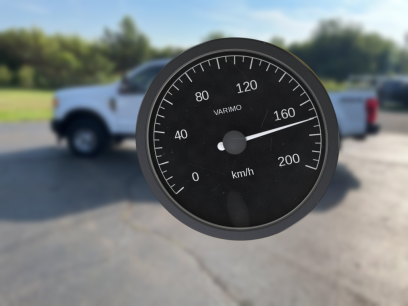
170 km/h
